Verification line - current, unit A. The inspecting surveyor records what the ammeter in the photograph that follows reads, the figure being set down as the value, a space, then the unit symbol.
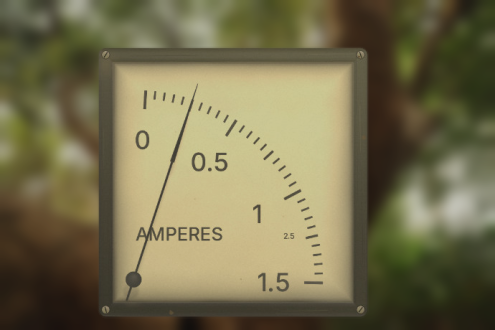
0.25 A
